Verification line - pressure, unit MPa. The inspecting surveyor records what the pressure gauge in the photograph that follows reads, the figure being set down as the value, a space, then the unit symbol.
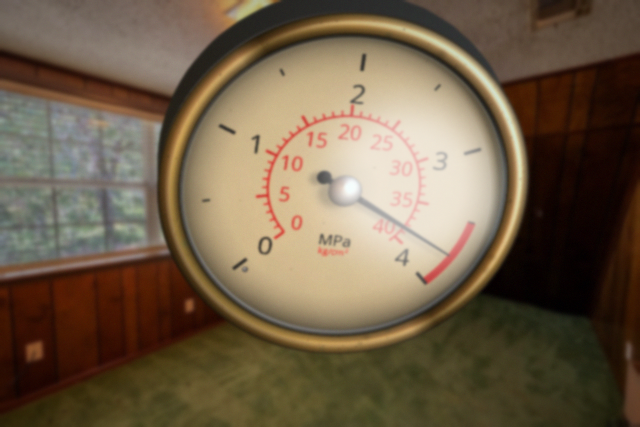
3.75 MPa
